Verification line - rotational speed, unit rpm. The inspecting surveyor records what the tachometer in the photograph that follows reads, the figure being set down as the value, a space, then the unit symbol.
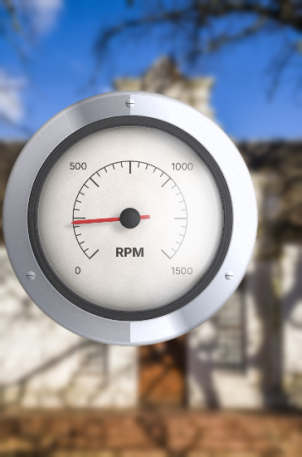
225 rpm
